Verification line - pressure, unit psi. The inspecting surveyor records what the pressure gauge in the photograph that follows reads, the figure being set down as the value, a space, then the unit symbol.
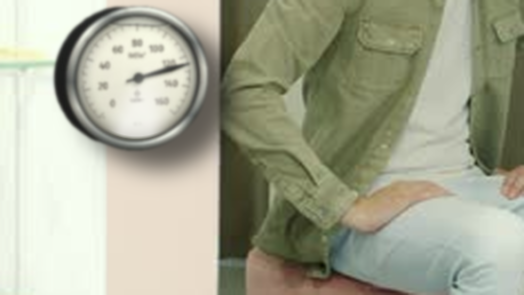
125 psi
